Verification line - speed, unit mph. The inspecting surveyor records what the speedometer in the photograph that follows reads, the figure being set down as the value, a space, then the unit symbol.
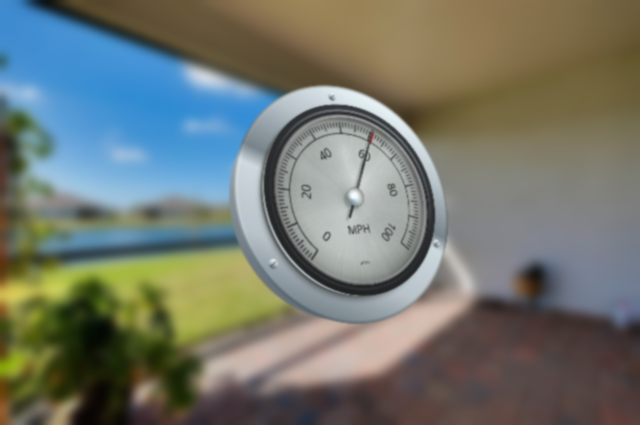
60 mph
